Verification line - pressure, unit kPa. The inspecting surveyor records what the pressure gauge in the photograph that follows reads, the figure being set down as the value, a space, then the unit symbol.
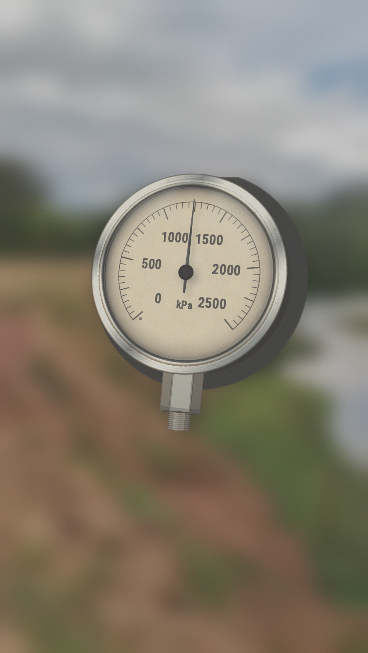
1250 kPa
